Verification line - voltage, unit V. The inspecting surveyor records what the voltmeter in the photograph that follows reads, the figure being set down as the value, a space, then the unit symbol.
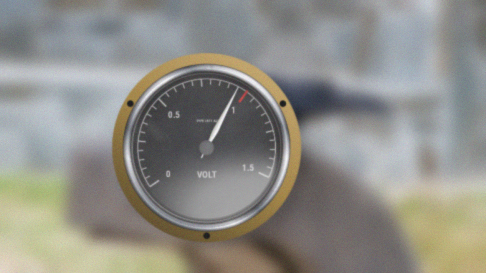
0.95 V
